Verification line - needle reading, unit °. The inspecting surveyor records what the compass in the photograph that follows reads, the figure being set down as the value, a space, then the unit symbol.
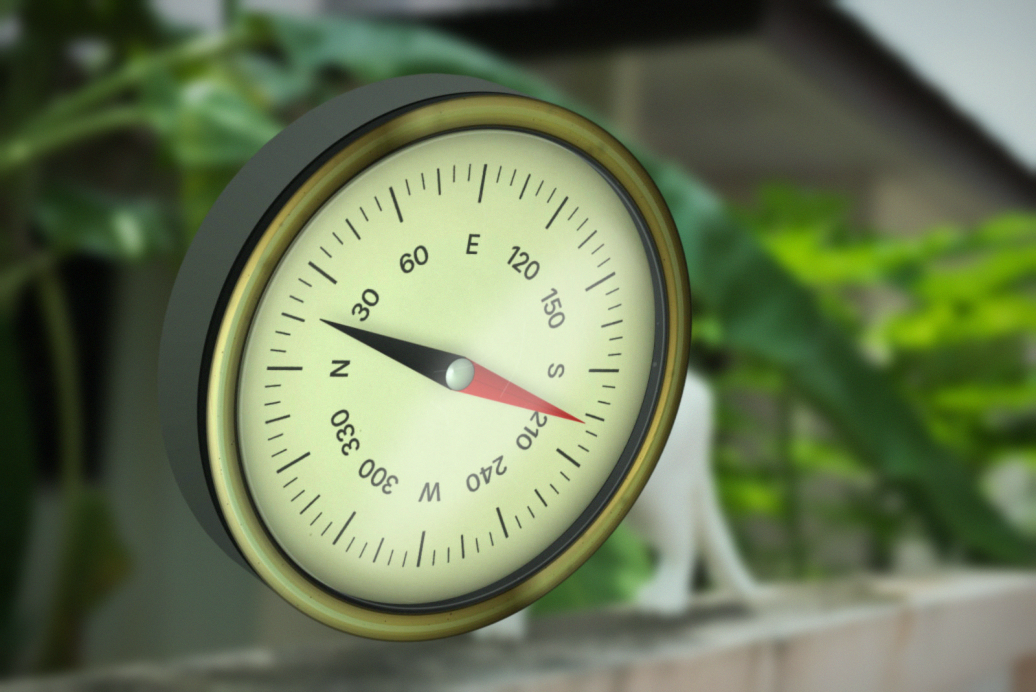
197.5 °
